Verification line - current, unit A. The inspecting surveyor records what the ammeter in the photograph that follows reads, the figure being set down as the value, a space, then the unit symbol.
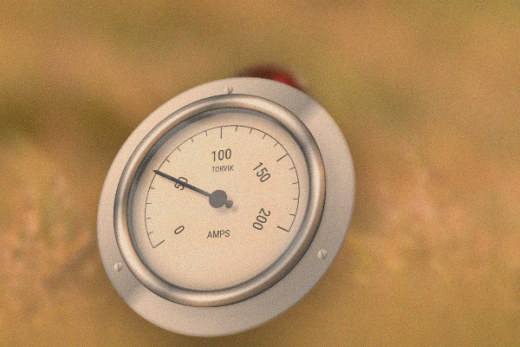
50 A
